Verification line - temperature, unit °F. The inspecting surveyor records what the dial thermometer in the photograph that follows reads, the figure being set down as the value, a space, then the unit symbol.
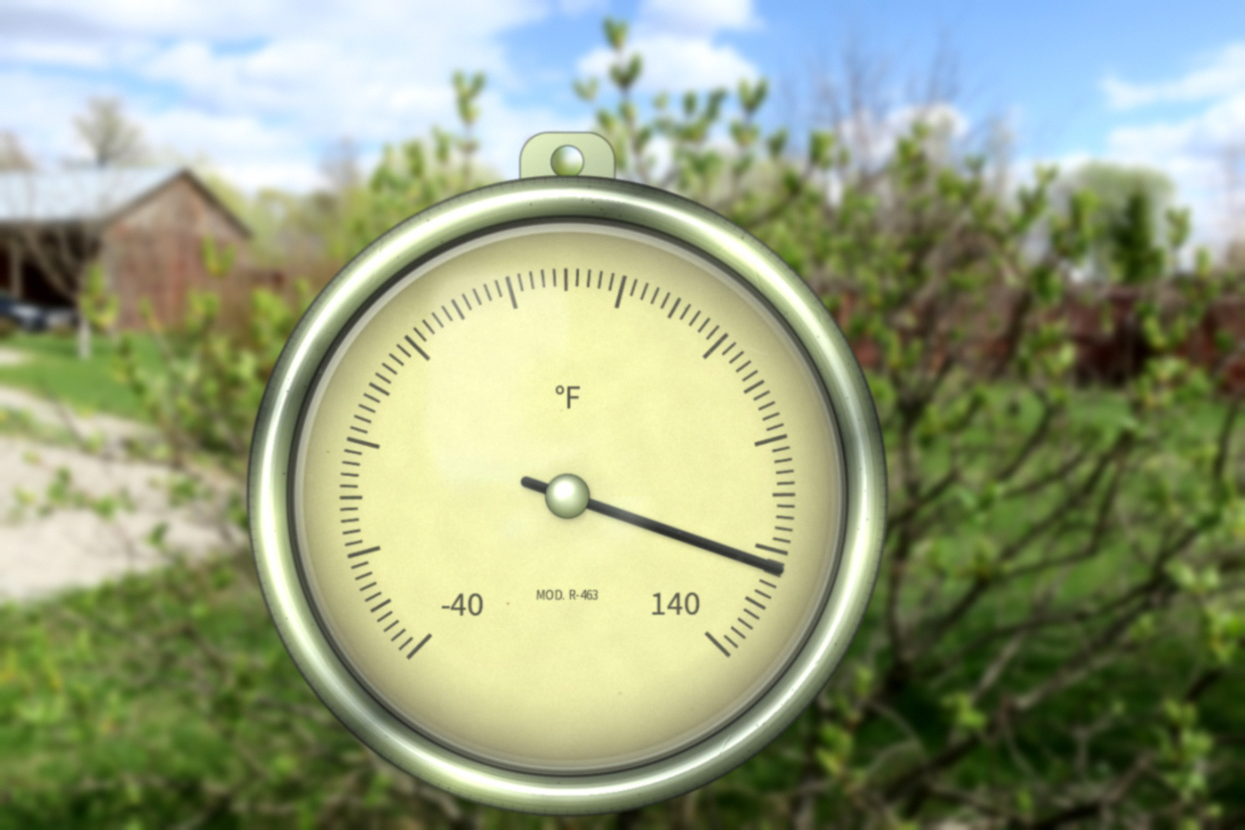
123 °F
